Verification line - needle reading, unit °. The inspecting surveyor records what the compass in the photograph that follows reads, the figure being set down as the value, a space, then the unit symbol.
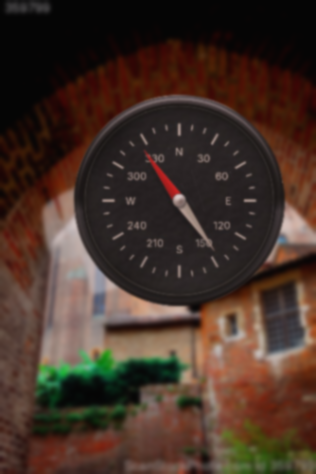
325 °
